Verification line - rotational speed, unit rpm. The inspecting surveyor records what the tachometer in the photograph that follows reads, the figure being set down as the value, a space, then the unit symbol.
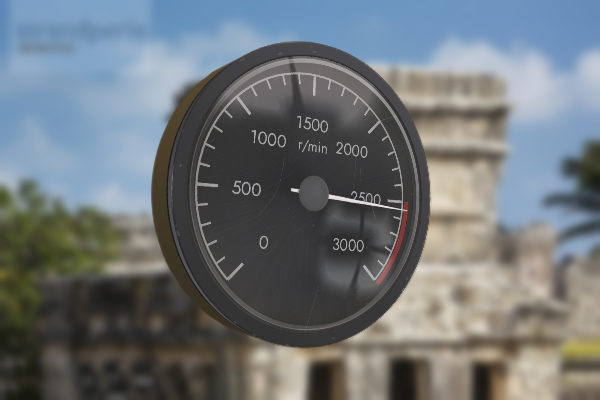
2550 rpm
